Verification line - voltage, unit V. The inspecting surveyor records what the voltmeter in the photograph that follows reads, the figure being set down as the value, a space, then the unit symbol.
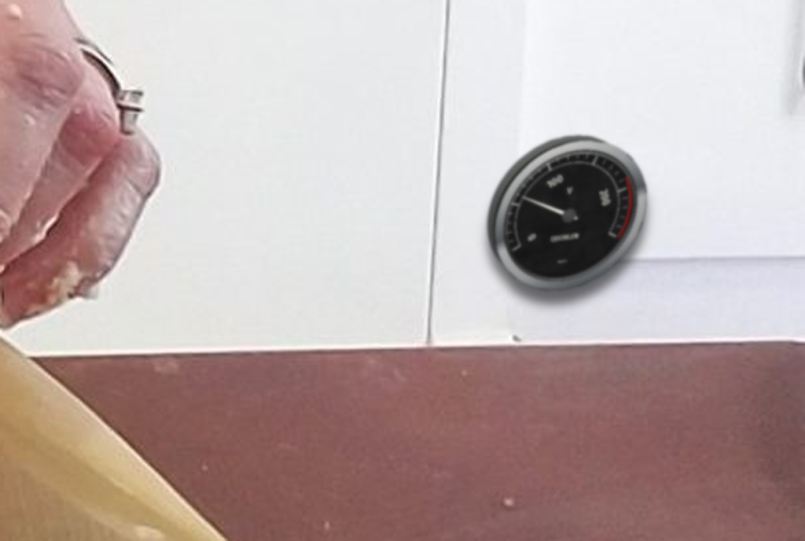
60 V
